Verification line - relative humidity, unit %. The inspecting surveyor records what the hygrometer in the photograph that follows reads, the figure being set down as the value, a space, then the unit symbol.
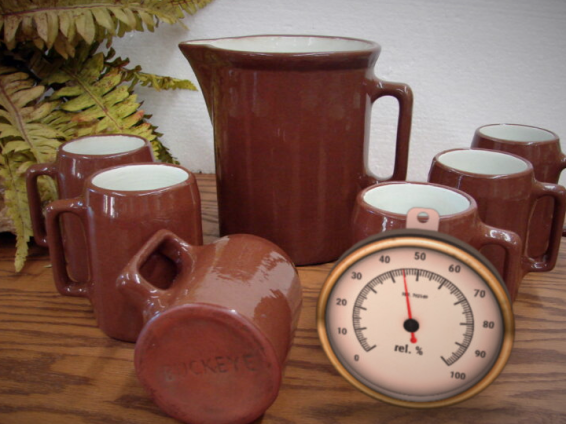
45 %
